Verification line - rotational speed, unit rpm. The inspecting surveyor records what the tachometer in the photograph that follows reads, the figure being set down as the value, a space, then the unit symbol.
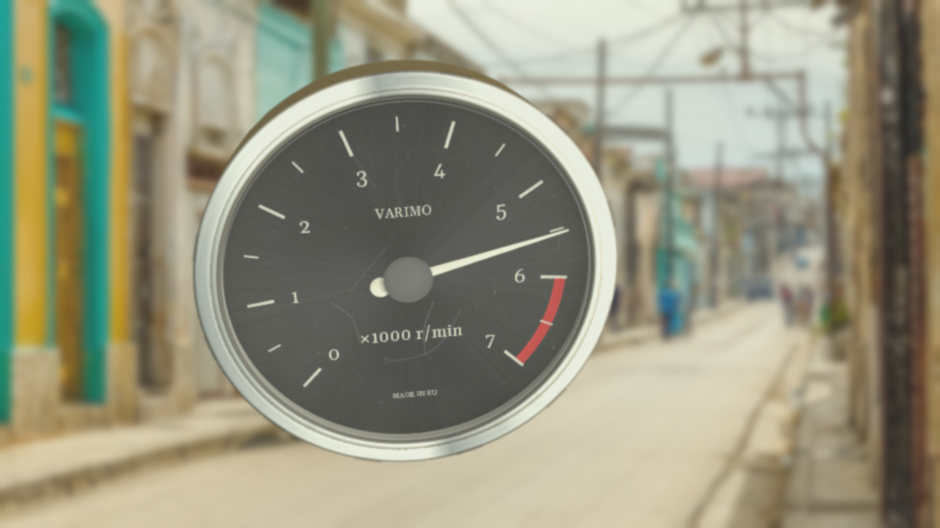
5500 rpm
